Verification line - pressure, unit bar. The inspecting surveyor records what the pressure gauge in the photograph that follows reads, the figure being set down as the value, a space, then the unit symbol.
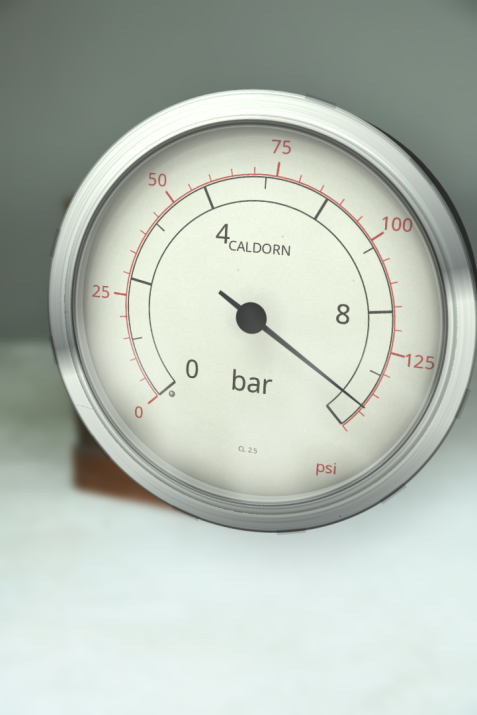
9.5 bar
